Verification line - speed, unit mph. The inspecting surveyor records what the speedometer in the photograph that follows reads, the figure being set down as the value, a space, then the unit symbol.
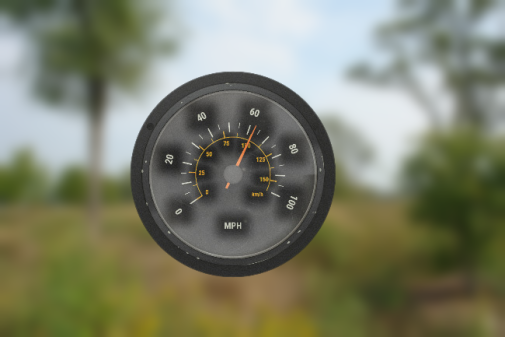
62.5 mph
